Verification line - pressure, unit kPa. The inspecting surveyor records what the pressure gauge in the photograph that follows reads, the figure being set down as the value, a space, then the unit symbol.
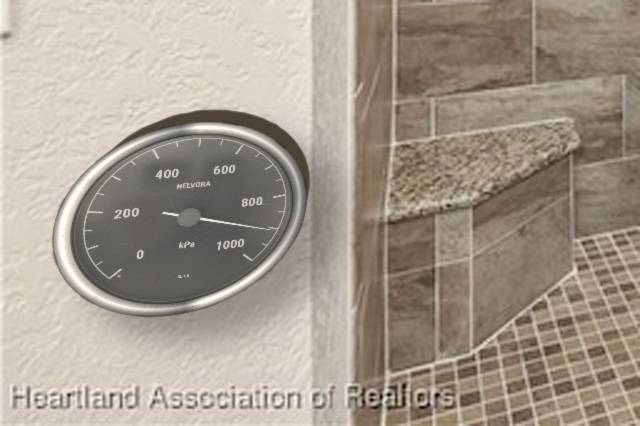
900 kPa
